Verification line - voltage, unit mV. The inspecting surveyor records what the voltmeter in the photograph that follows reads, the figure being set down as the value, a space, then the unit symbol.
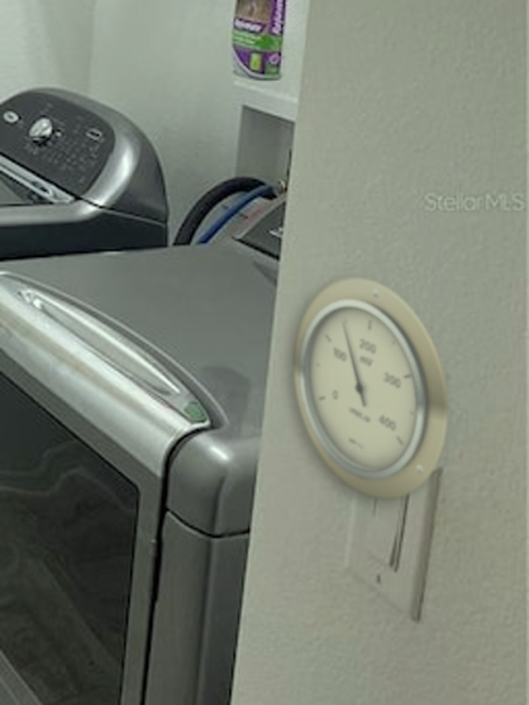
150 mV
